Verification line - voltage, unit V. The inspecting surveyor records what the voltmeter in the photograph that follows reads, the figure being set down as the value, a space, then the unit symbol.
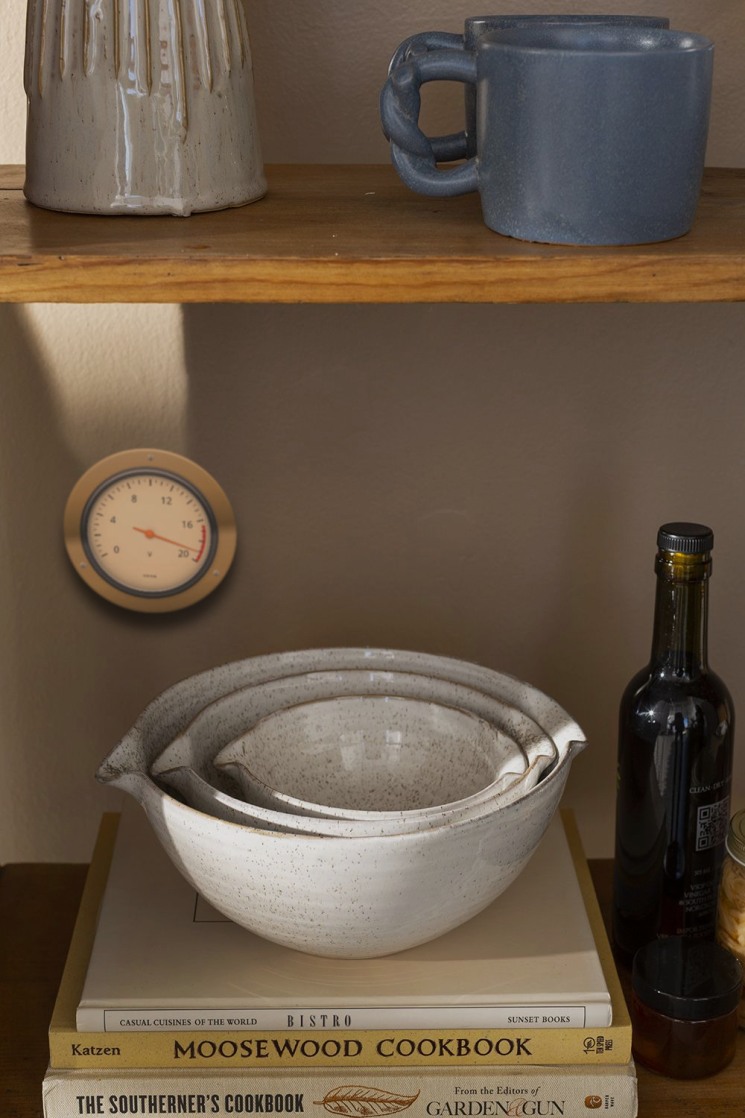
19 V
